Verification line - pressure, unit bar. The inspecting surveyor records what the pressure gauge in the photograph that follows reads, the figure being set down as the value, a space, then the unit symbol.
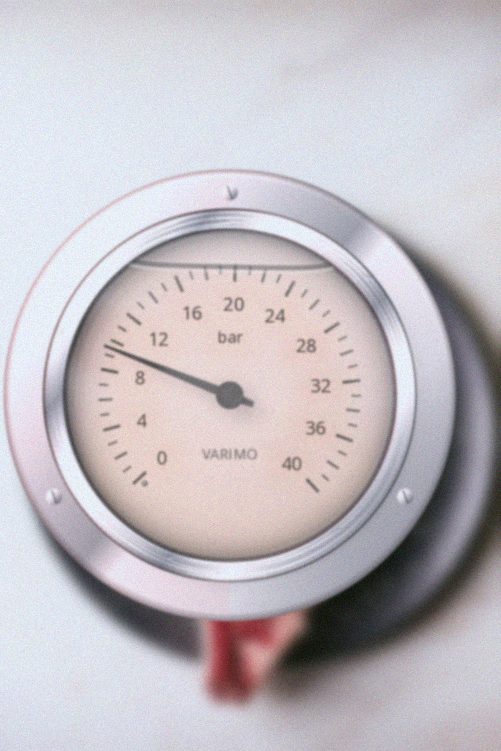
9.5 bar
